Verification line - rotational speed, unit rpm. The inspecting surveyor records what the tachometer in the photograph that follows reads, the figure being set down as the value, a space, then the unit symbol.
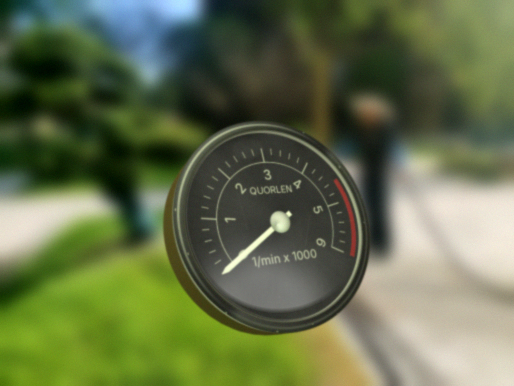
0 rpm
